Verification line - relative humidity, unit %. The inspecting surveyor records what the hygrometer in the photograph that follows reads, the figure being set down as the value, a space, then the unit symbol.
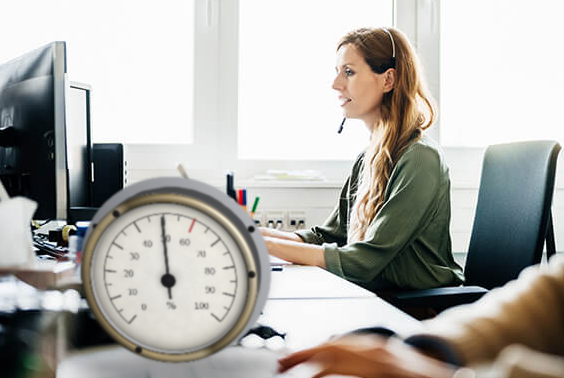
50 %
